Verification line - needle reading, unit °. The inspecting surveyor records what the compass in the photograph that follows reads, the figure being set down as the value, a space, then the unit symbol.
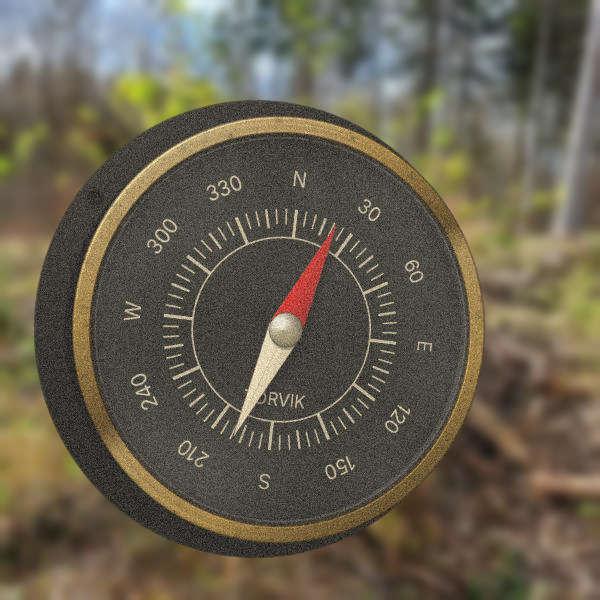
20 °
